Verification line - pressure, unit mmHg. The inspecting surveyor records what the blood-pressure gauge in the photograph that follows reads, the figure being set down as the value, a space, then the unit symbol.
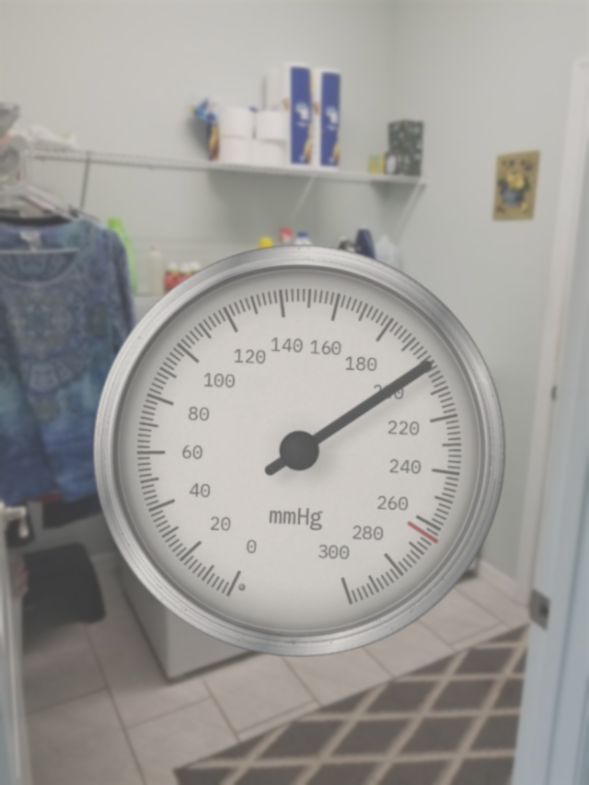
200 mmHg
